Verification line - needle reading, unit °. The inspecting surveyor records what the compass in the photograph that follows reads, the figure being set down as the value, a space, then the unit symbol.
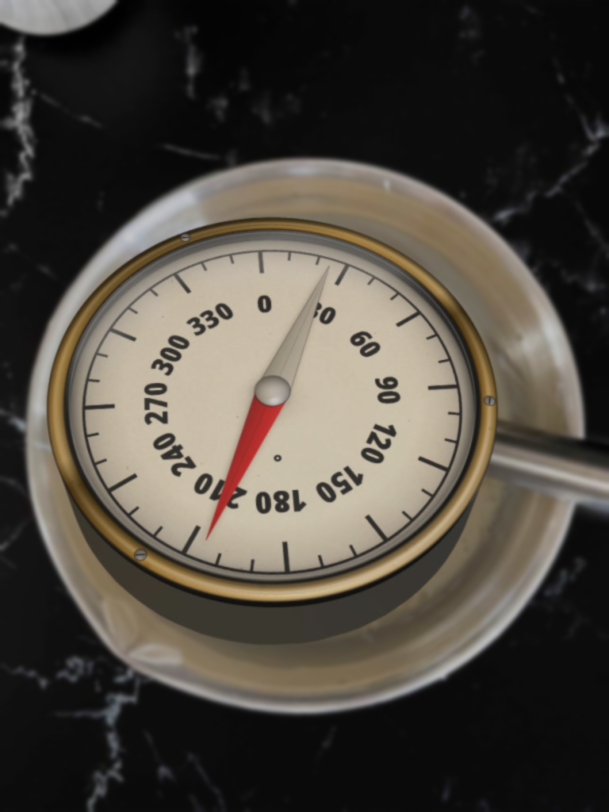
205 °
